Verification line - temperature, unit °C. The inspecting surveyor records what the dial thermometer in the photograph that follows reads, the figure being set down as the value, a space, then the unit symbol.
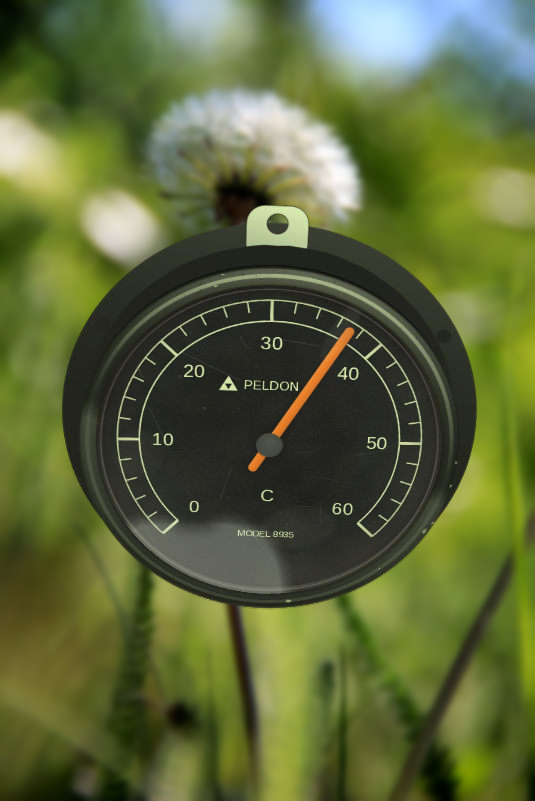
37 °C
